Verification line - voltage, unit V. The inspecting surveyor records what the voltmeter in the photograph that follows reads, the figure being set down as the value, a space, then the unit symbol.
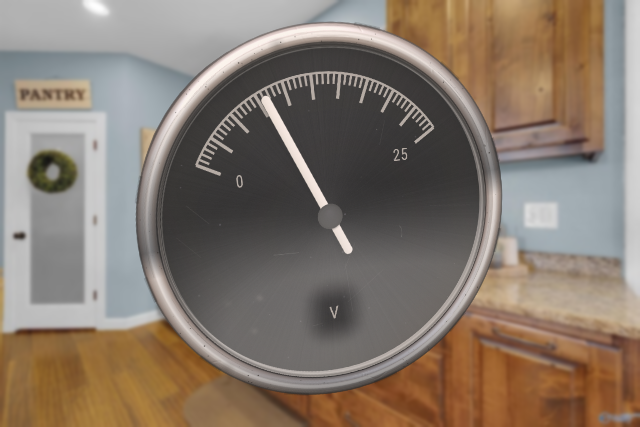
8 V
